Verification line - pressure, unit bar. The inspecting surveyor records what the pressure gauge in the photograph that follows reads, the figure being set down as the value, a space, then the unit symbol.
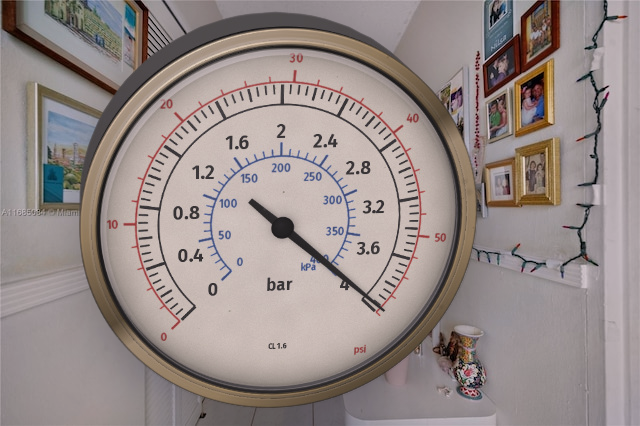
3.95 bar
